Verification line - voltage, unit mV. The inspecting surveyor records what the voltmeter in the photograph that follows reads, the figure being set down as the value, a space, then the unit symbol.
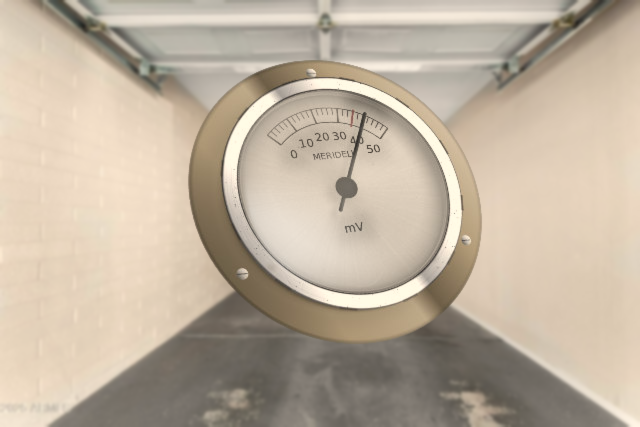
40 mV
